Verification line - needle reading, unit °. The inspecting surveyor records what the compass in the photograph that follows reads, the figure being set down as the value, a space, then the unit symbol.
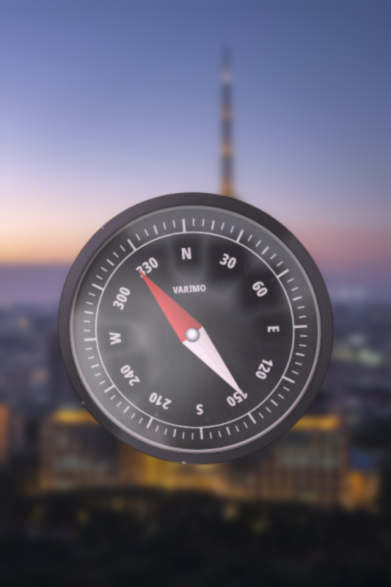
325 °
